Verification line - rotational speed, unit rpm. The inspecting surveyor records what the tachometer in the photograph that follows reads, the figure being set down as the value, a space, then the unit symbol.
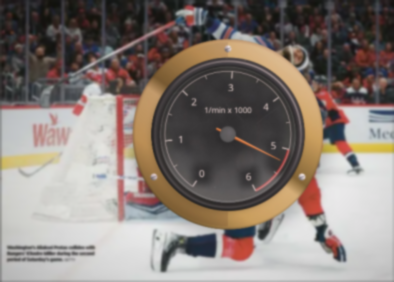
5250 rpm
